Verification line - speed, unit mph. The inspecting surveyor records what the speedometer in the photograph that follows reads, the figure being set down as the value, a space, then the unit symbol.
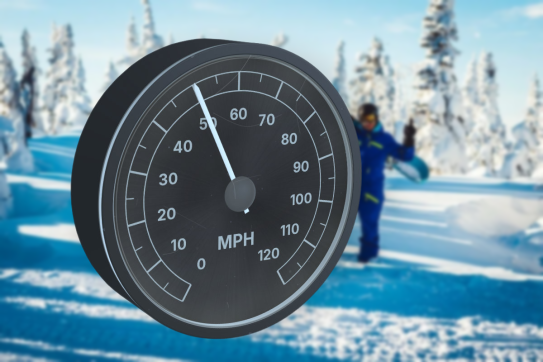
50 mph
